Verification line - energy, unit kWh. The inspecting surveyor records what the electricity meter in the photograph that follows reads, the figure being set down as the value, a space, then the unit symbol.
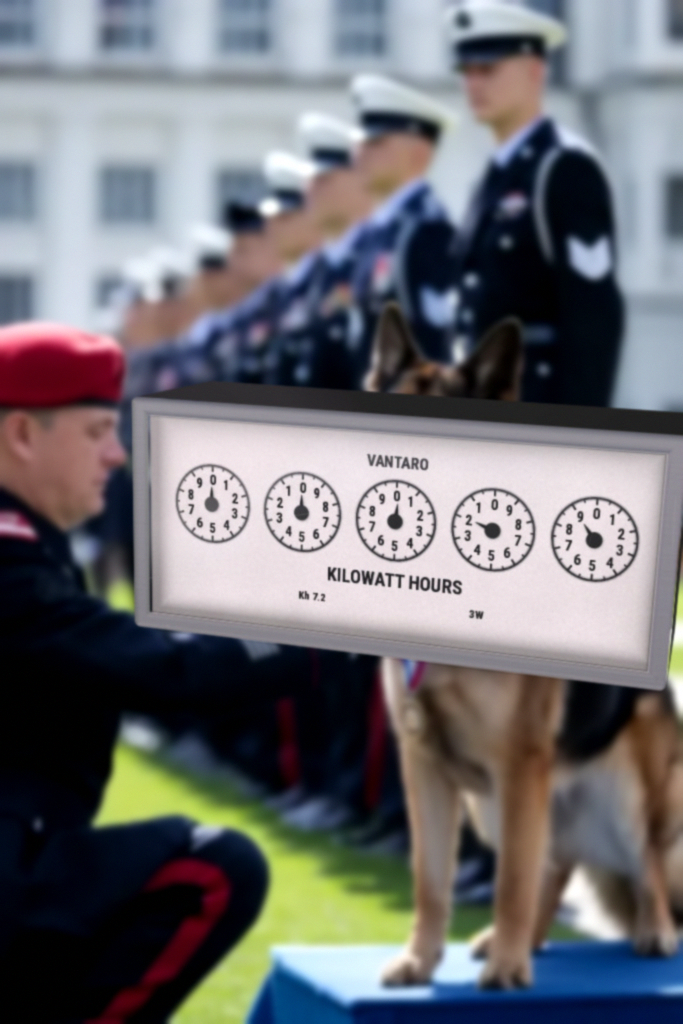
19 kWh
